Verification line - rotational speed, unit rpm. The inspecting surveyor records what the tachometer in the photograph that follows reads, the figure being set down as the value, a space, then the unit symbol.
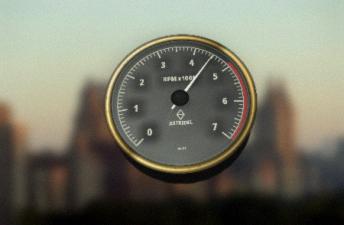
4500 rpm
